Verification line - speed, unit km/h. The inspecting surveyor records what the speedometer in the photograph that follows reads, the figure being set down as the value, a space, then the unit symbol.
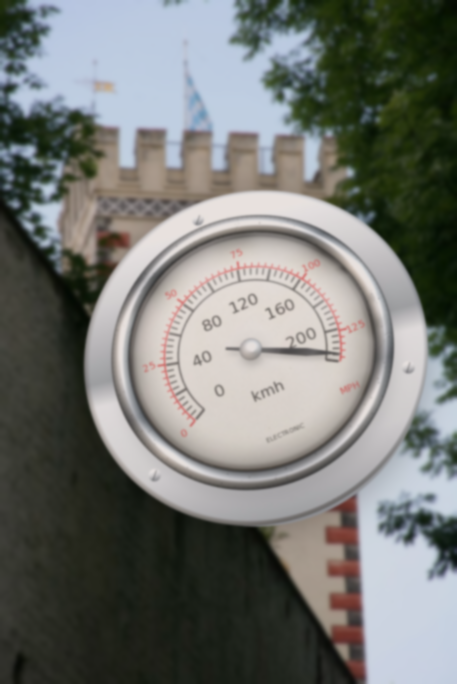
216 km/h
